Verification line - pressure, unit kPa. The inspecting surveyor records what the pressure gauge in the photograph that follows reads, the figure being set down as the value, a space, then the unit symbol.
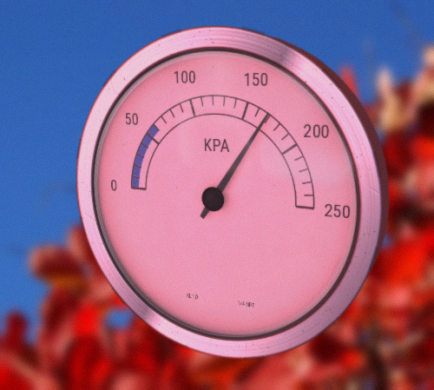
170 kPa
